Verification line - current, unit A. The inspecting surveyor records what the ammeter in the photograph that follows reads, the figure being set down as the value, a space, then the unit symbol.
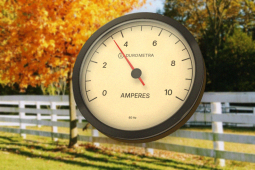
3.5 A
